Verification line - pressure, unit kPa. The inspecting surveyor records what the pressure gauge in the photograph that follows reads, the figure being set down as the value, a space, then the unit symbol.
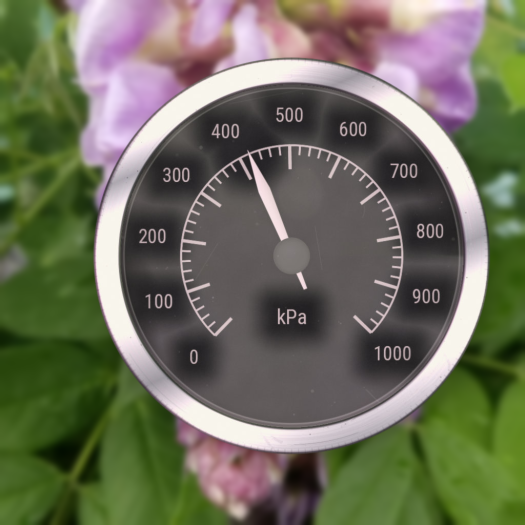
420 kPa
